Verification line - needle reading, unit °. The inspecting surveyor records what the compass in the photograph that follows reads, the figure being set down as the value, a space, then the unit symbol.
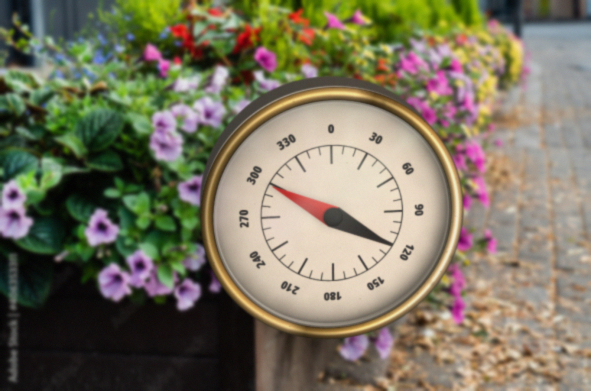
300 °
